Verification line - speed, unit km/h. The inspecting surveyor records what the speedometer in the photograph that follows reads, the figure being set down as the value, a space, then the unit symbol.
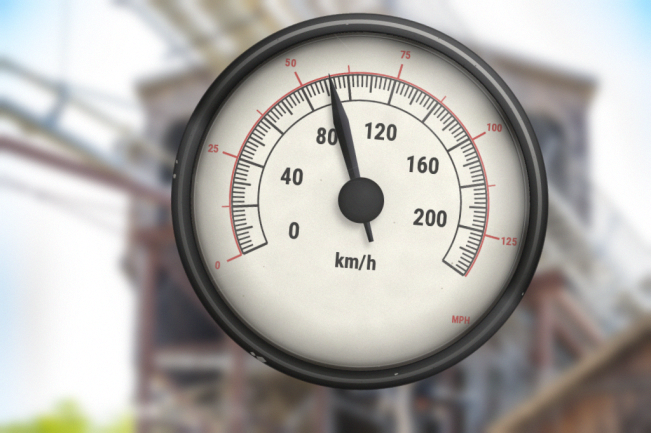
92 km/h
